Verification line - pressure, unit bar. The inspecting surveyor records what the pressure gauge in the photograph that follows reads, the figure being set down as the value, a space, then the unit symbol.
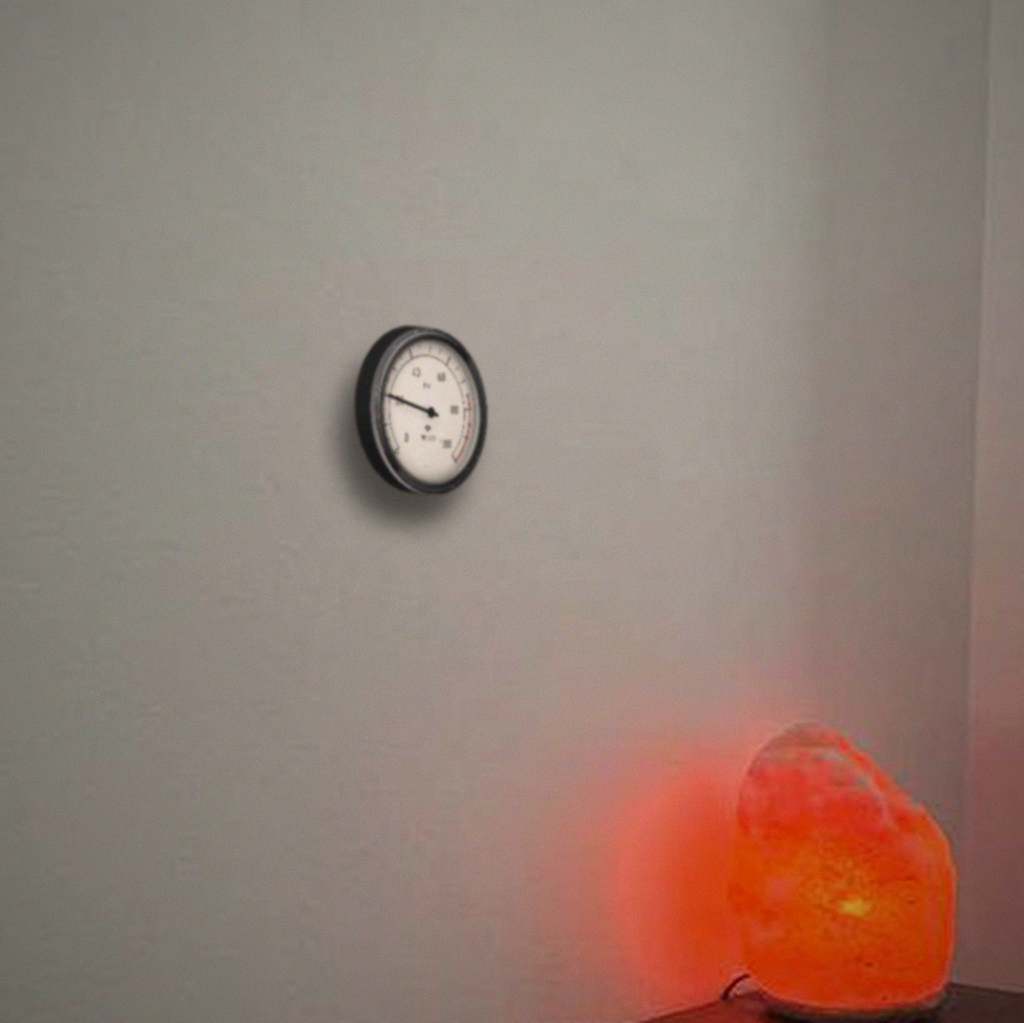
20 bar
